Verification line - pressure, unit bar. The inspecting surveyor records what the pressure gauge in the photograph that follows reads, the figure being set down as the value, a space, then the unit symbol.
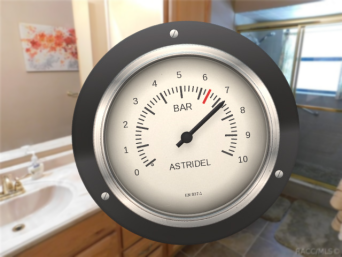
7.2 bar
